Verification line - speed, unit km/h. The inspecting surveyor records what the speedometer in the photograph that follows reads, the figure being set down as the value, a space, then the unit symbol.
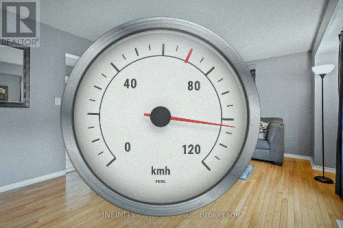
102.5 km/h
